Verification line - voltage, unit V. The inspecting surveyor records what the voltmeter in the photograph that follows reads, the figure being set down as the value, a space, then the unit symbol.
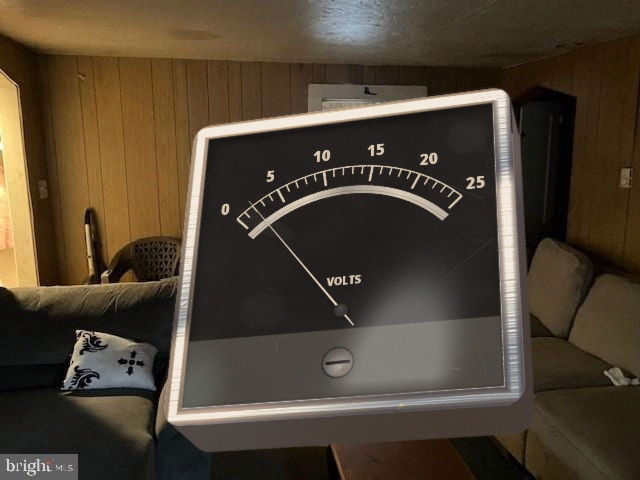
2 V
